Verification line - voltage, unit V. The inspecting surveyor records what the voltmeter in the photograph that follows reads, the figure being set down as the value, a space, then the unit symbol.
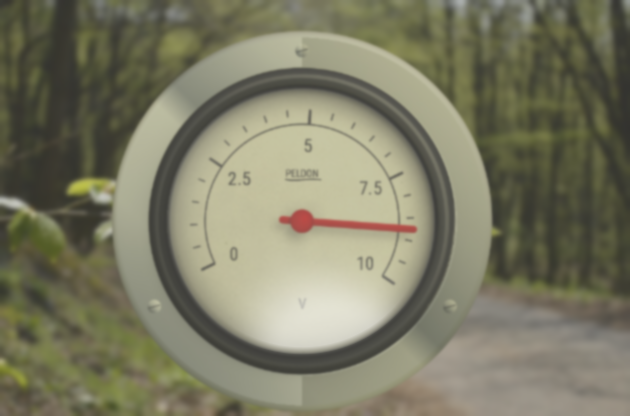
8.75 V
